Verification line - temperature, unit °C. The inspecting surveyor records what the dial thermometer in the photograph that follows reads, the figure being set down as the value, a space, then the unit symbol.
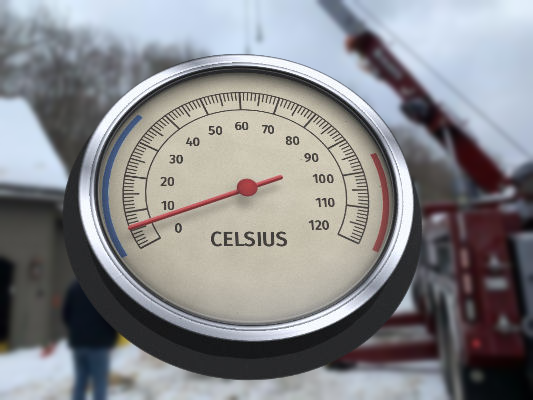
5 °C
